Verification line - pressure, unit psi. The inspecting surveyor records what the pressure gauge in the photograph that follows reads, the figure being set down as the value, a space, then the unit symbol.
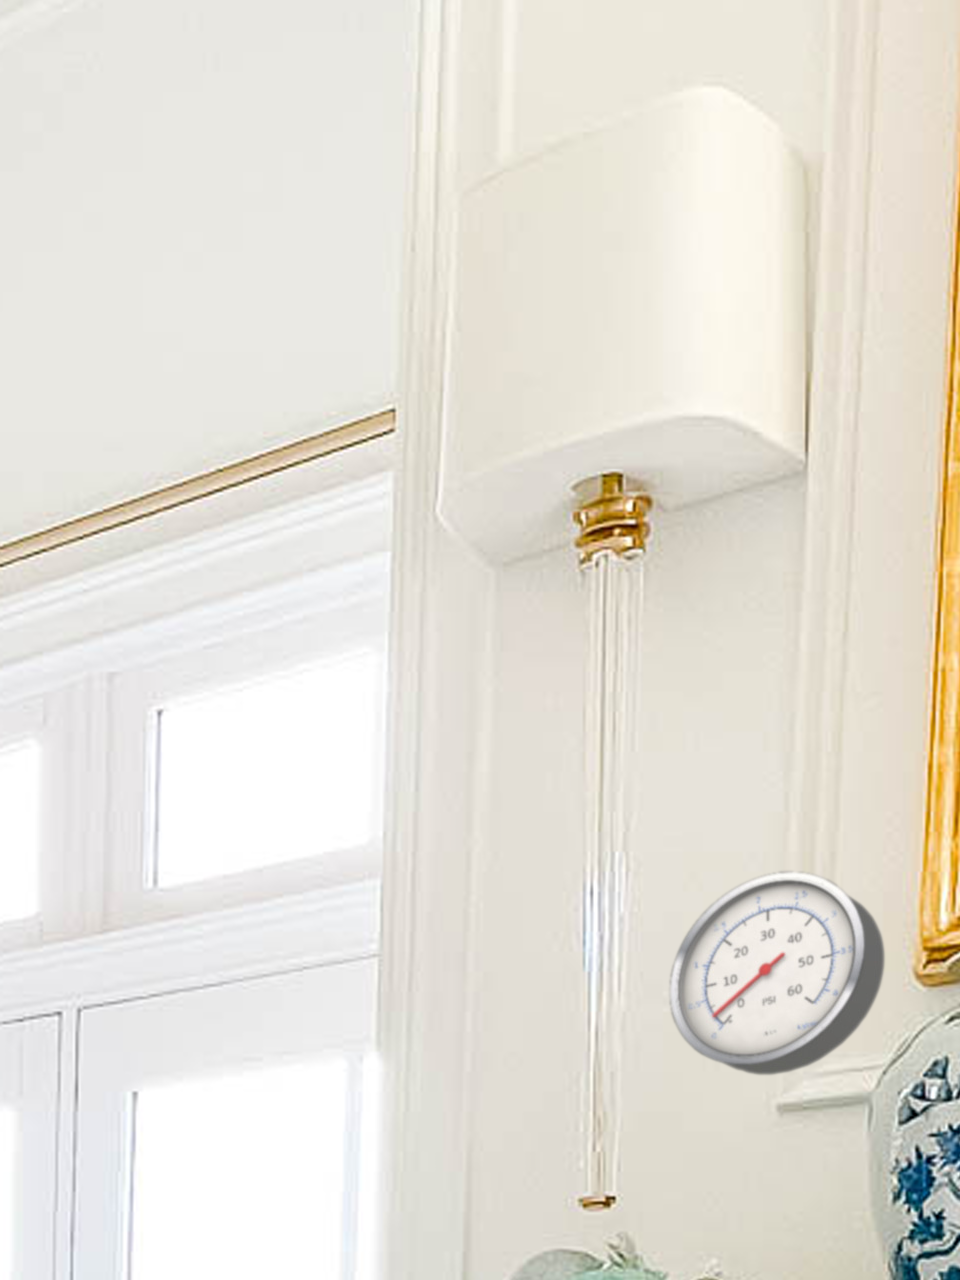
2.5 psi
